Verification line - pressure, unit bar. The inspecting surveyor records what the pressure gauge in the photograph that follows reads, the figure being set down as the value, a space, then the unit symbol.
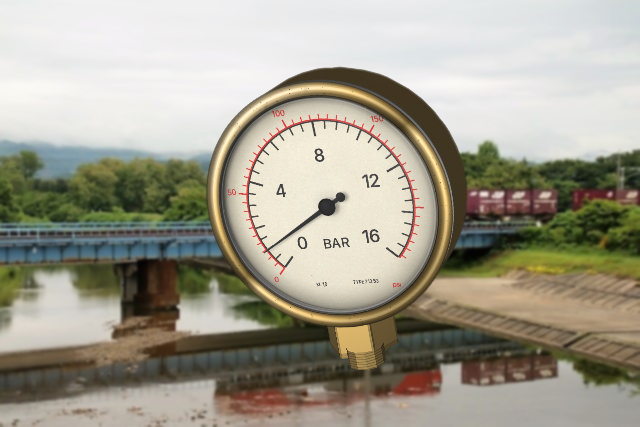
1 bar
